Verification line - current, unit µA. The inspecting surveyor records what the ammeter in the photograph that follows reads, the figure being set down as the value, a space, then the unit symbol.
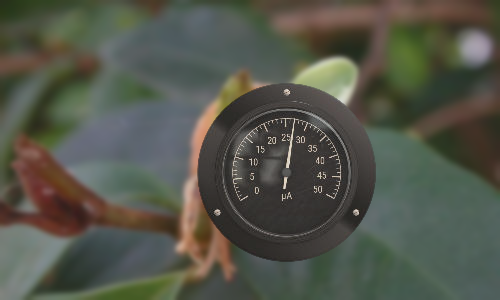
27 µA
